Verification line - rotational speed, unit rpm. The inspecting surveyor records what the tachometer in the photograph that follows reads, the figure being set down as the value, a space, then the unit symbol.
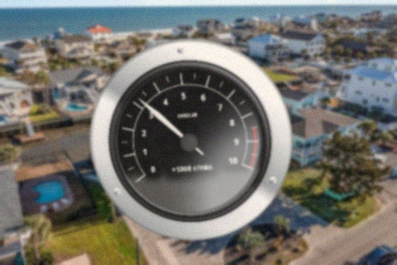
3250 rpm
